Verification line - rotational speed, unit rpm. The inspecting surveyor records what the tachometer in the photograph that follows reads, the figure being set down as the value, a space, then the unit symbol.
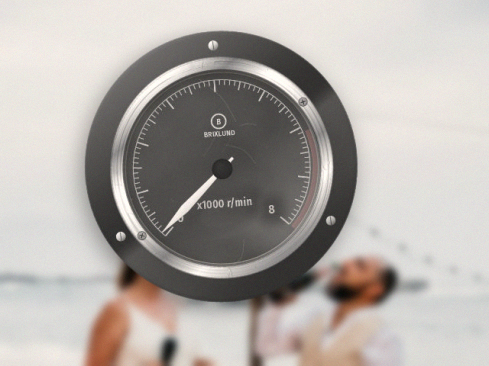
100 rpm
